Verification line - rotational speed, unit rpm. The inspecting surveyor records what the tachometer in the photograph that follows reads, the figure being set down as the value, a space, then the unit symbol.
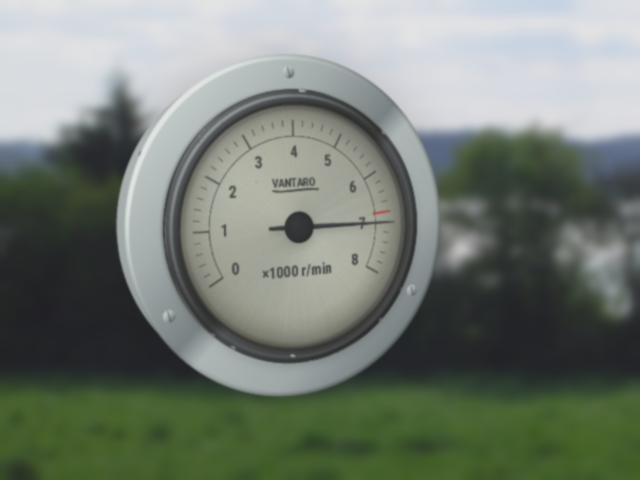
7000 rpm
